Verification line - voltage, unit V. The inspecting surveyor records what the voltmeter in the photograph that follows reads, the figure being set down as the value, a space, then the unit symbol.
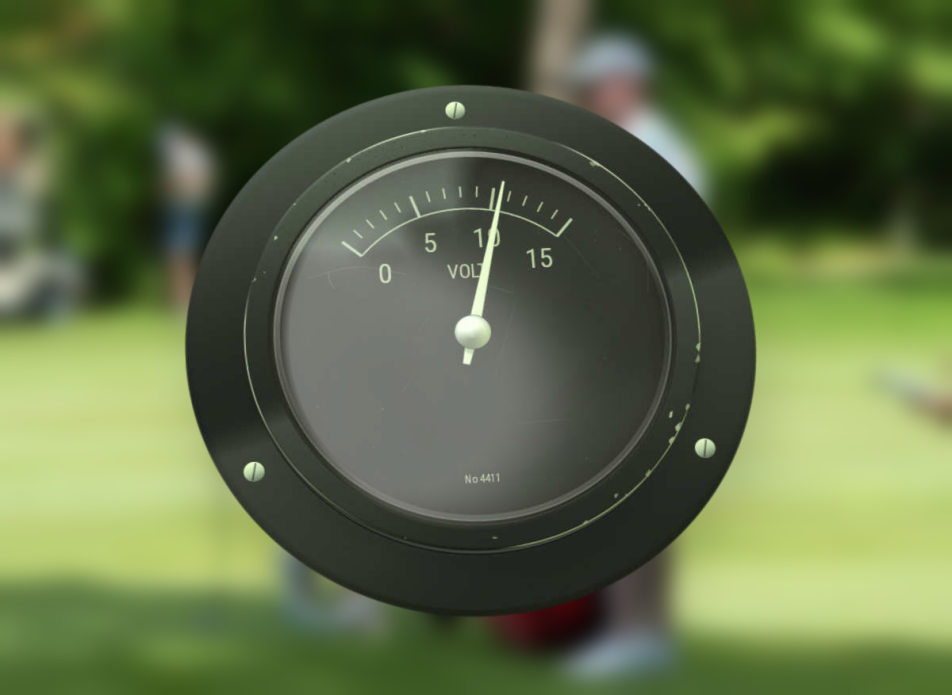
10.5 V
